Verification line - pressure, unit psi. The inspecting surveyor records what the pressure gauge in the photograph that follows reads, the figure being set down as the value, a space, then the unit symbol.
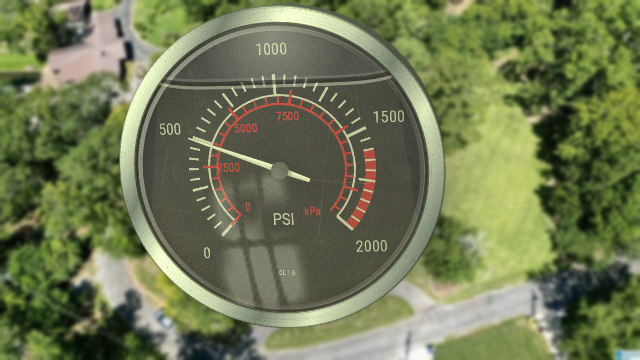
500 psi
